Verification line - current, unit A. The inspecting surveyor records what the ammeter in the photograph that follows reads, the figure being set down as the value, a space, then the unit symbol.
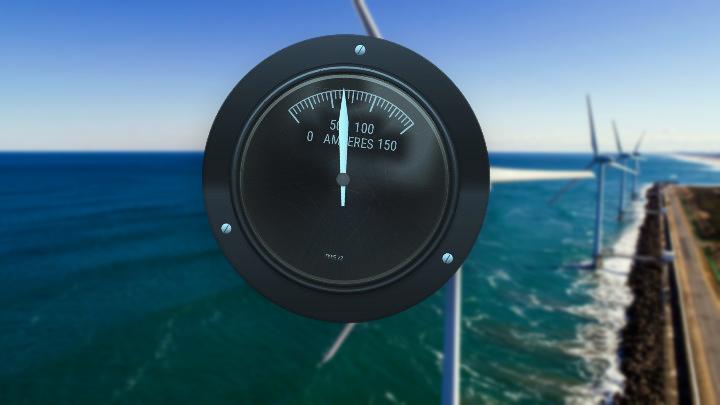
65 A
